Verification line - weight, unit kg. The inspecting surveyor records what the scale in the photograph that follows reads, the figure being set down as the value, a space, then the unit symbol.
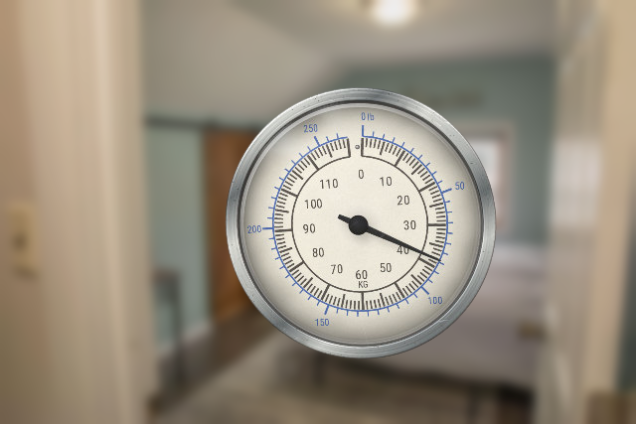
38 kg
